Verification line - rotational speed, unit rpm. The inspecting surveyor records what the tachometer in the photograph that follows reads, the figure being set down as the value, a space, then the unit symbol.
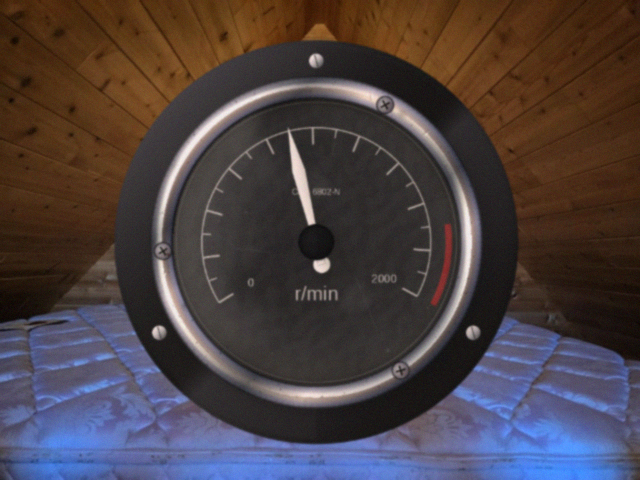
900 rpm
